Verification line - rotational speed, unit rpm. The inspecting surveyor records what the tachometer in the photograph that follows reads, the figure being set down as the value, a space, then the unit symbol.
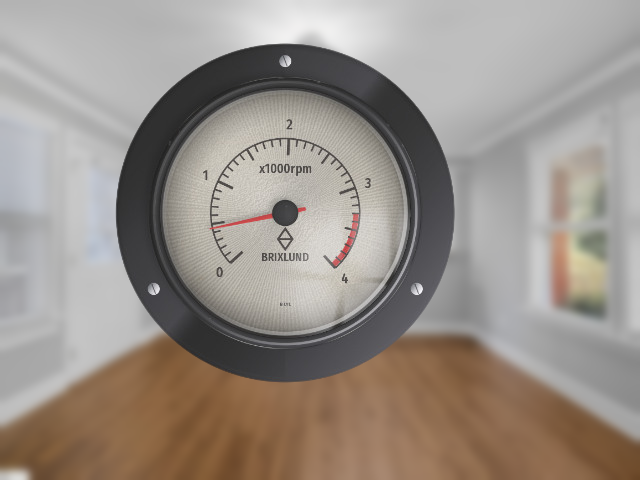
450 rpm
